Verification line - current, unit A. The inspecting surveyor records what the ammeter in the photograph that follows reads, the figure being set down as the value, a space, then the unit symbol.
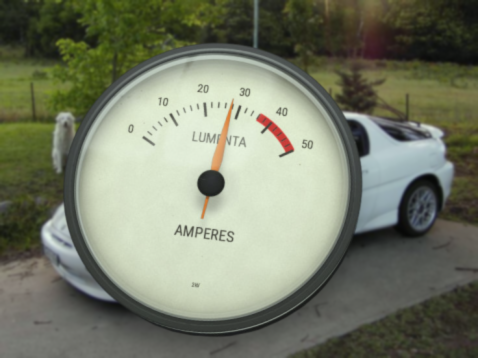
28 A
